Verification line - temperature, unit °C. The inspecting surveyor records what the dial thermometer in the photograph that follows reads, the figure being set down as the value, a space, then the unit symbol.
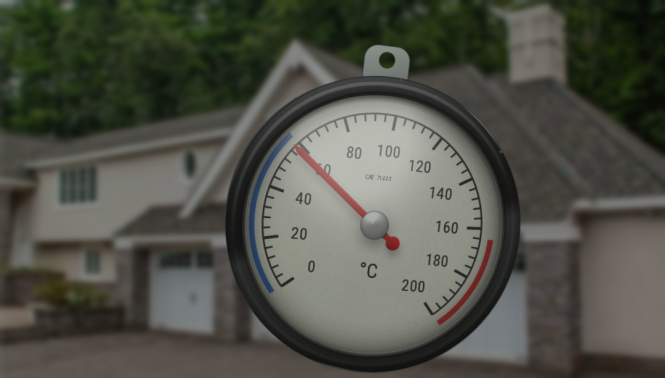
58 °C
